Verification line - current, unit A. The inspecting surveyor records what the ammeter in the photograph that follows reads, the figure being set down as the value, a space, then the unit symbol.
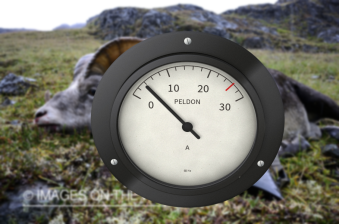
4 A
